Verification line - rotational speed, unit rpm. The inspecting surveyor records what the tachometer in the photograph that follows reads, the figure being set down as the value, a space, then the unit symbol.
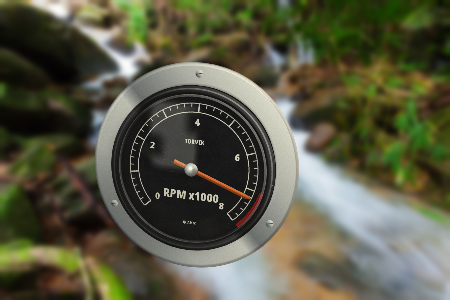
7200 rpm
